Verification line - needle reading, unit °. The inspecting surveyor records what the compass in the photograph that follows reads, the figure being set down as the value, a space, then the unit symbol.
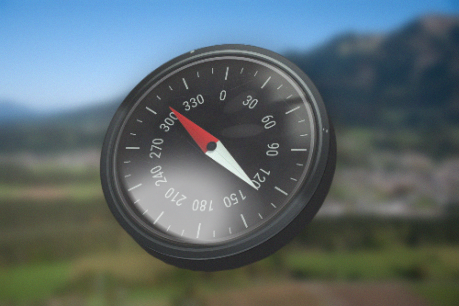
310 °
